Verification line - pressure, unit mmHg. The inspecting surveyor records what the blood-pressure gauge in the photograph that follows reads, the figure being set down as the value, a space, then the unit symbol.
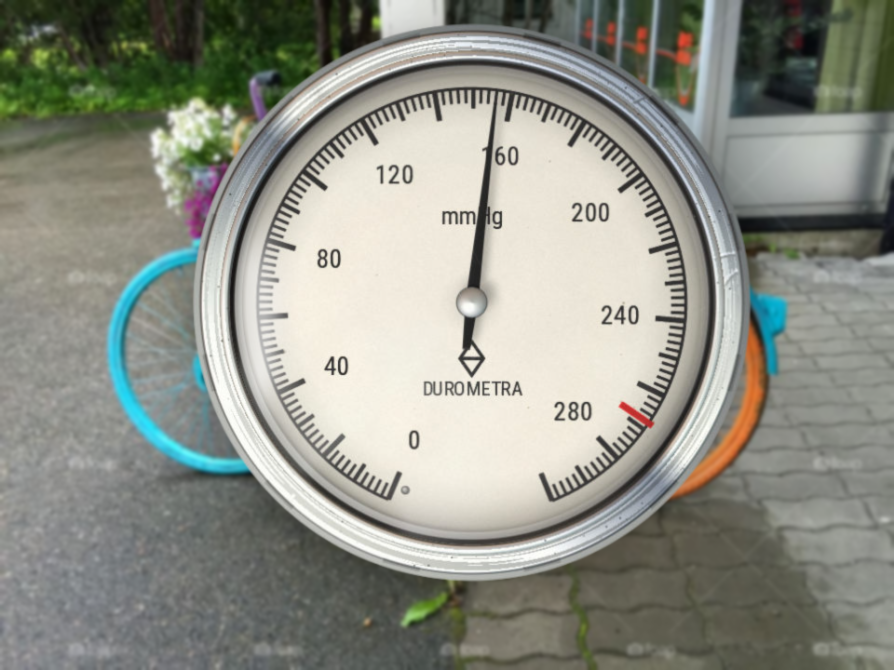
156 mmHg
